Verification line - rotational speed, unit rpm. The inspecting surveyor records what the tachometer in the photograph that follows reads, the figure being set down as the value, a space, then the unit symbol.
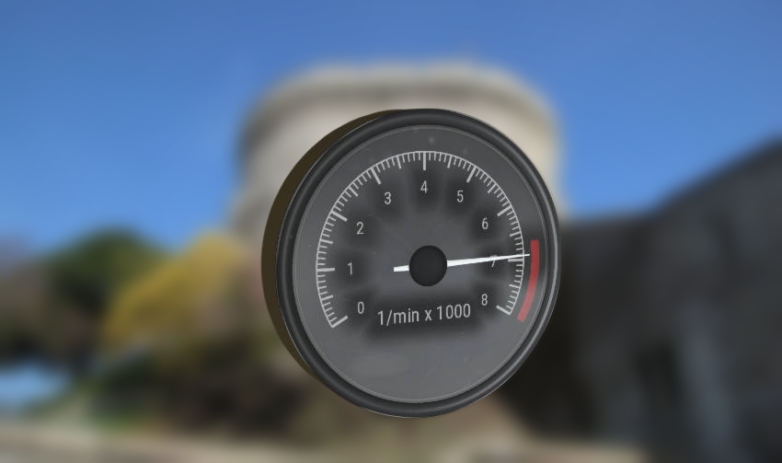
6900 rpm
